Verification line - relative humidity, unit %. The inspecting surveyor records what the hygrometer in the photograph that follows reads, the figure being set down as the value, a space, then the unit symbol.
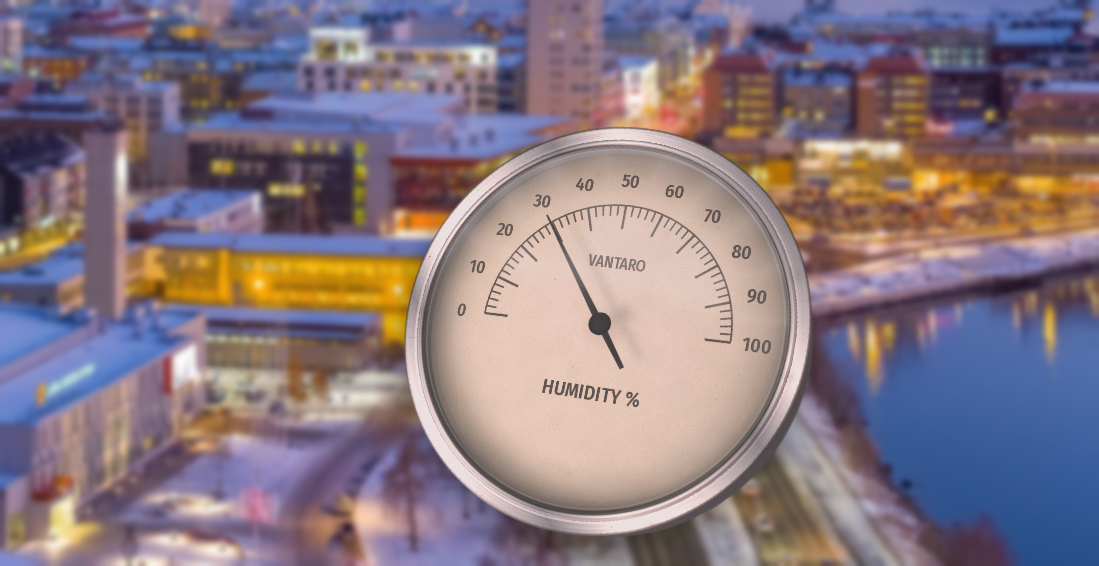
30 %
